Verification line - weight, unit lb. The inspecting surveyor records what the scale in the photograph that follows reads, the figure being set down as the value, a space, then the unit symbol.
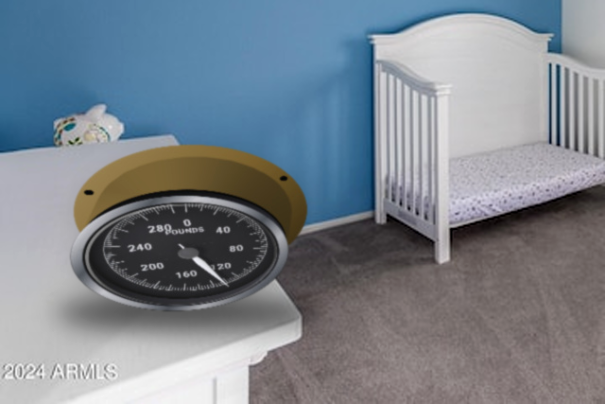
130 lb
